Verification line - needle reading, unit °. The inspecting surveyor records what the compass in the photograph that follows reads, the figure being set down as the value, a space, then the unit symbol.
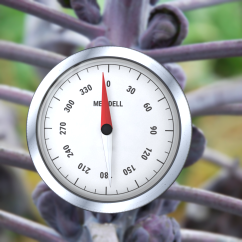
355 °
